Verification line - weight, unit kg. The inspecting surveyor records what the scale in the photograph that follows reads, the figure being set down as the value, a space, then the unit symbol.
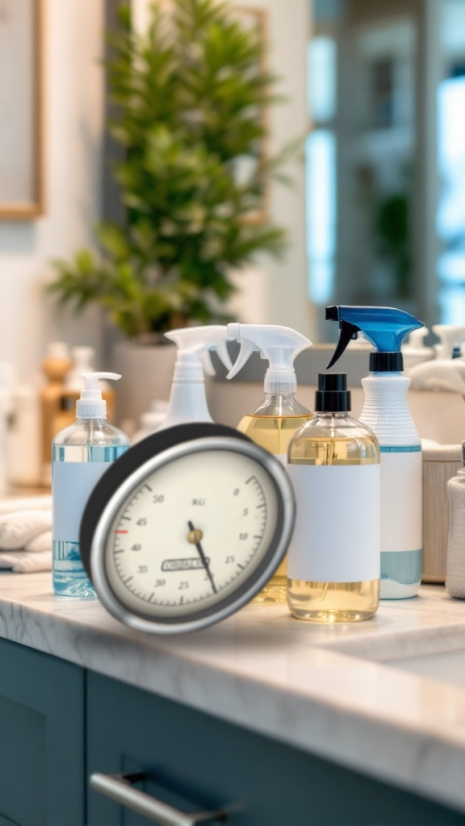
20 kg
